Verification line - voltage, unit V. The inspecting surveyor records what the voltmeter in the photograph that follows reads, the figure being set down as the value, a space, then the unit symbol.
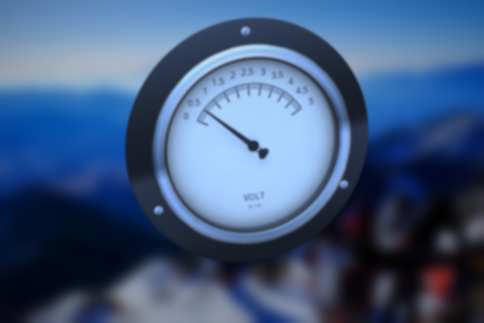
0.5 V
